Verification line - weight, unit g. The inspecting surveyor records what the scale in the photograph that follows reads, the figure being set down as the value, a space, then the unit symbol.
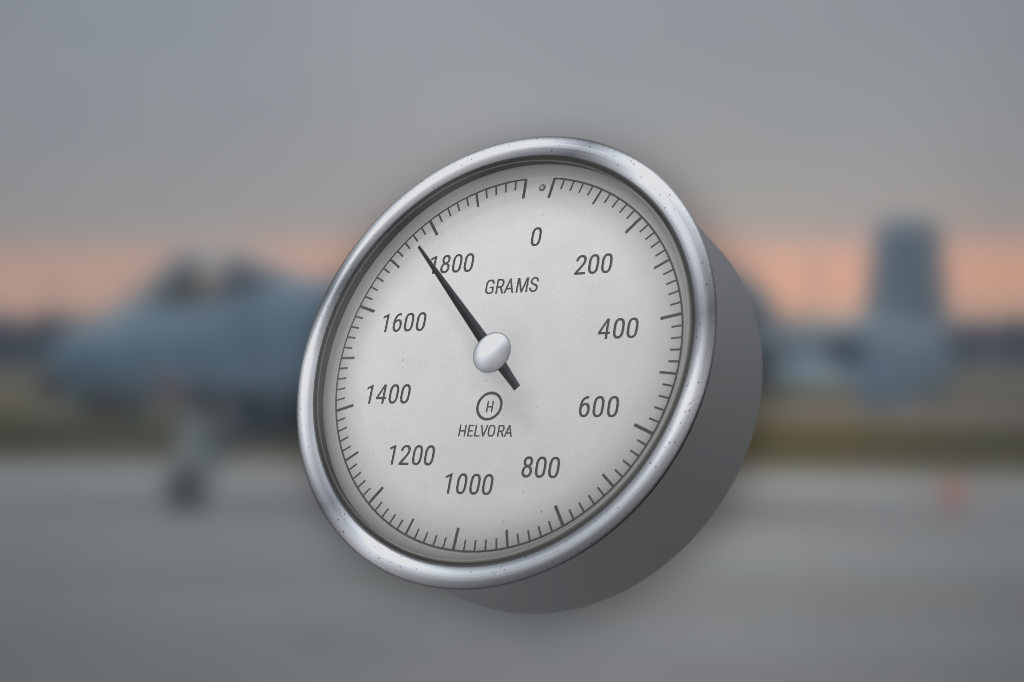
1760 g
